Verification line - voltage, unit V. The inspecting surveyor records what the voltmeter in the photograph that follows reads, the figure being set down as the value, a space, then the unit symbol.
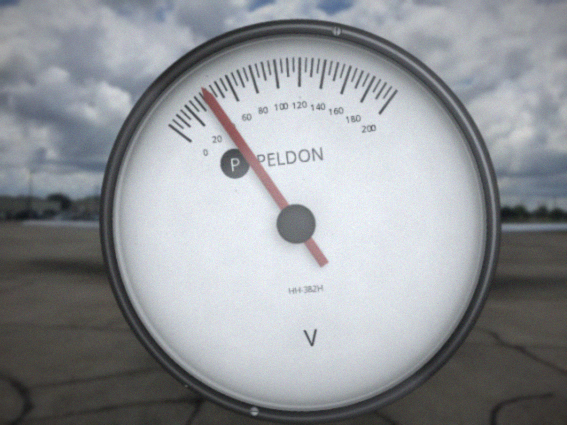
40 V
